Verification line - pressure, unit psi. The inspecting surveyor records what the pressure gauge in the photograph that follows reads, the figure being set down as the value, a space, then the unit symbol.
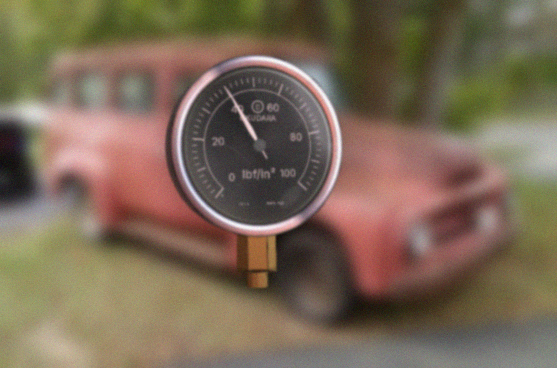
40 psi
